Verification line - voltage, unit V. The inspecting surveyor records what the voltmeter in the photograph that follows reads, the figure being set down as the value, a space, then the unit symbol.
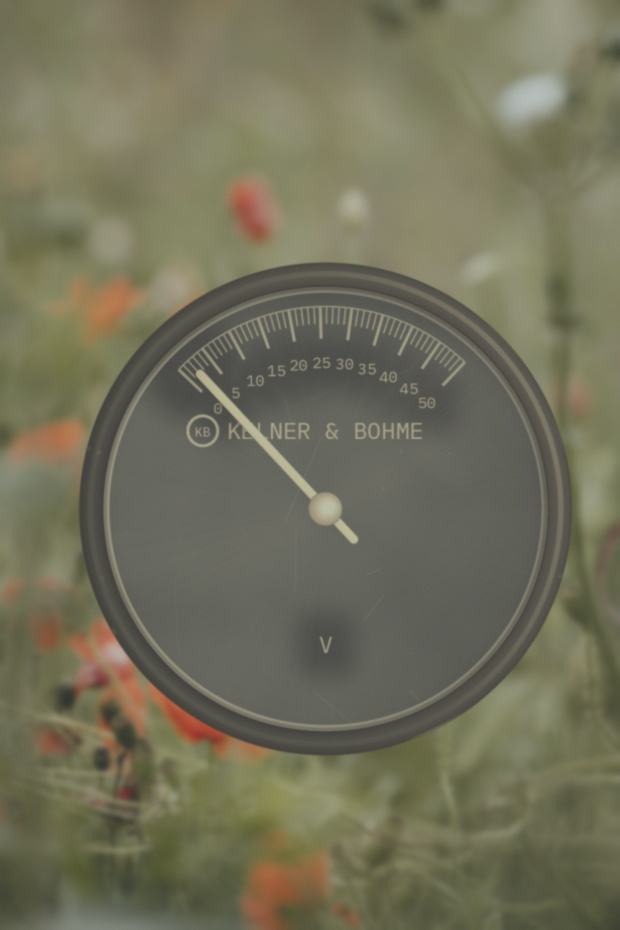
2 V
